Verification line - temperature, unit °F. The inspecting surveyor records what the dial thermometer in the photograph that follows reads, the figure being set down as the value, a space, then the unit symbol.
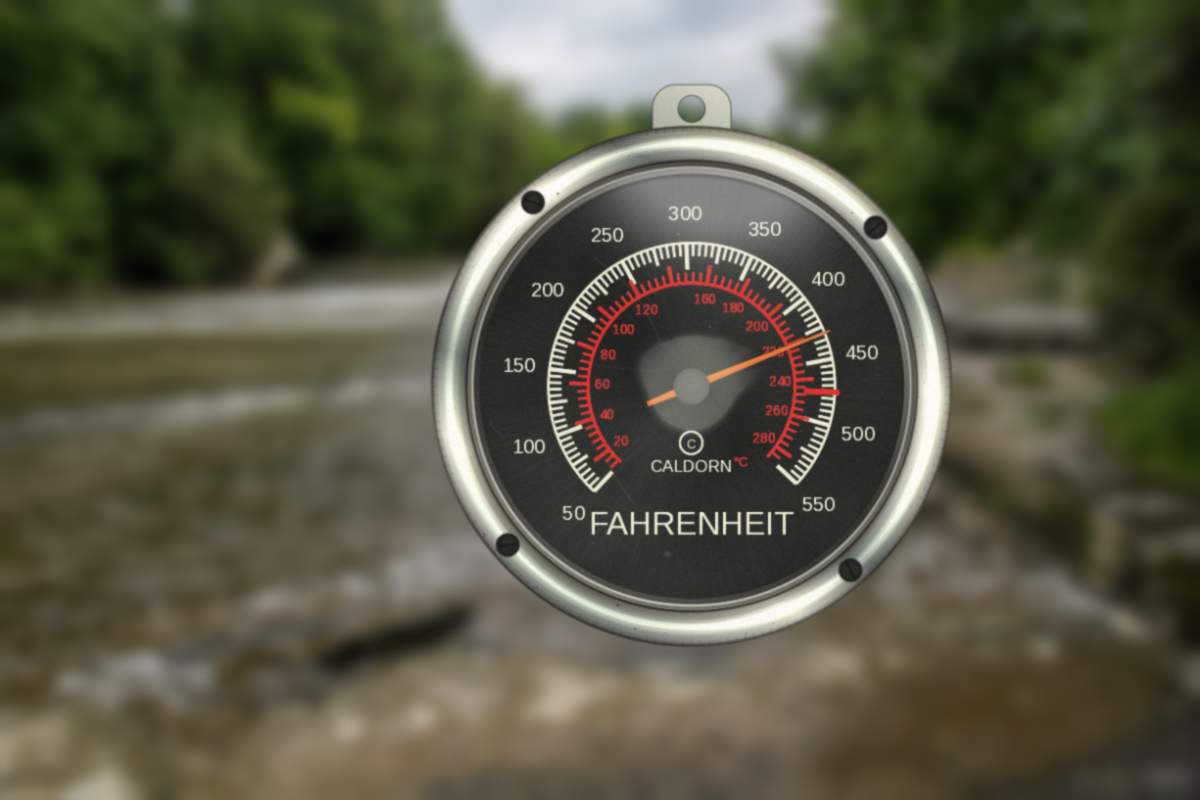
430 °F
